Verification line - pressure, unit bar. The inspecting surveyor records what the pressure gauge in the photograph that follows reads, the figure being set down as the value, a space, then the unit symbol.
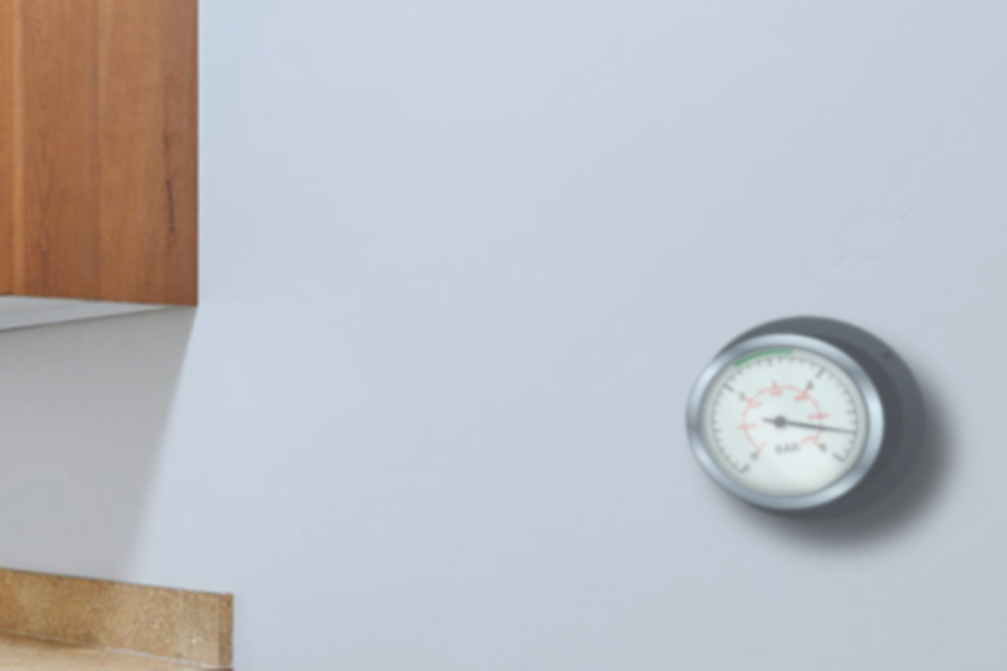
5.4 bar
